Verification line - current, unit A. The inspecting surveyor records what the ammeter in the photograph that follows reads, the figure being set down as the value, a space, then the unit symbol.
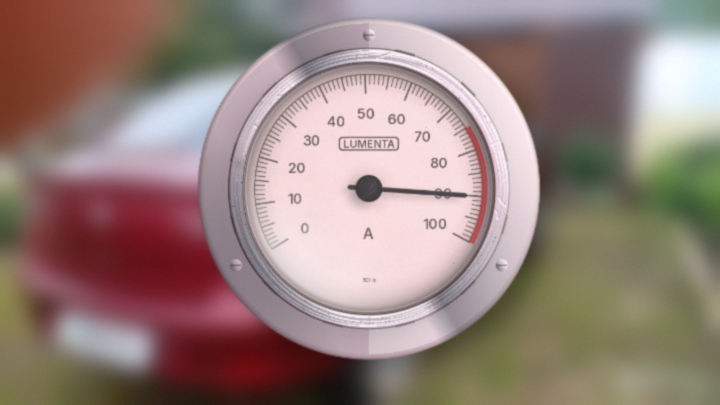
90 A
